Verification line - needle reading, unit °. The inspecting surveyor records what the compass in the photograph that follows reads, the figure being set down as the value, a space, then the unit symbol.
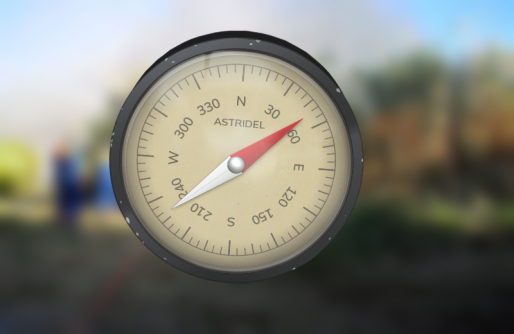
50 °
